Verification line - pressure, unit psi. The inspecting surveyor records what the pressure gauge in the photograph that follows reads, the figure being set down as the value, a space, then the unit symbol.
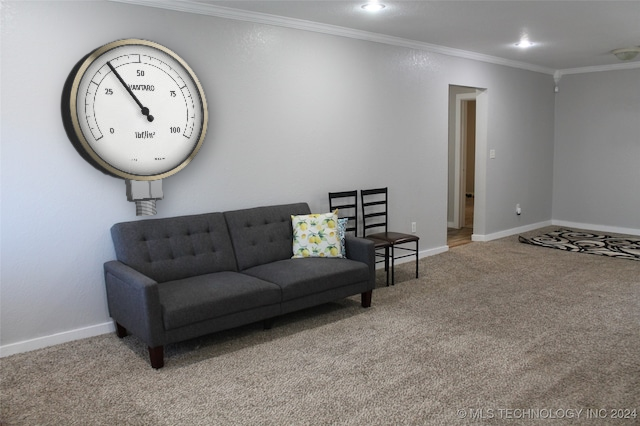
35 psi
